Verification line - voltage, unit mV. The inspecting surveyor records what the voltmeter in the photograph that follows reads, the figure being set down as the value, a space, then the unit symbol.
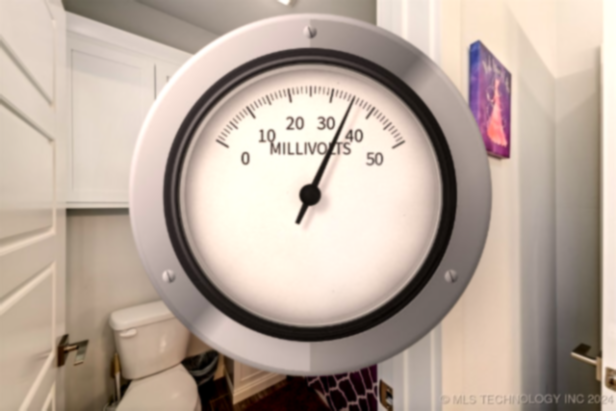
35 mV
